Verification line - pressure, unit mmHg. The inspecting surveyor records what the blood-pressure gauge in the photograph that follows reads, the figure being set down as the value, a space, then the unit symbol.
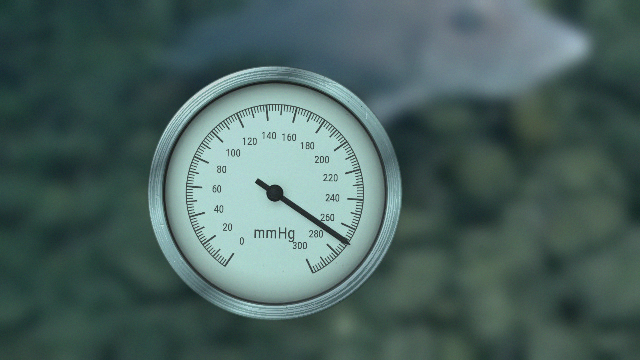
270 mmHg
